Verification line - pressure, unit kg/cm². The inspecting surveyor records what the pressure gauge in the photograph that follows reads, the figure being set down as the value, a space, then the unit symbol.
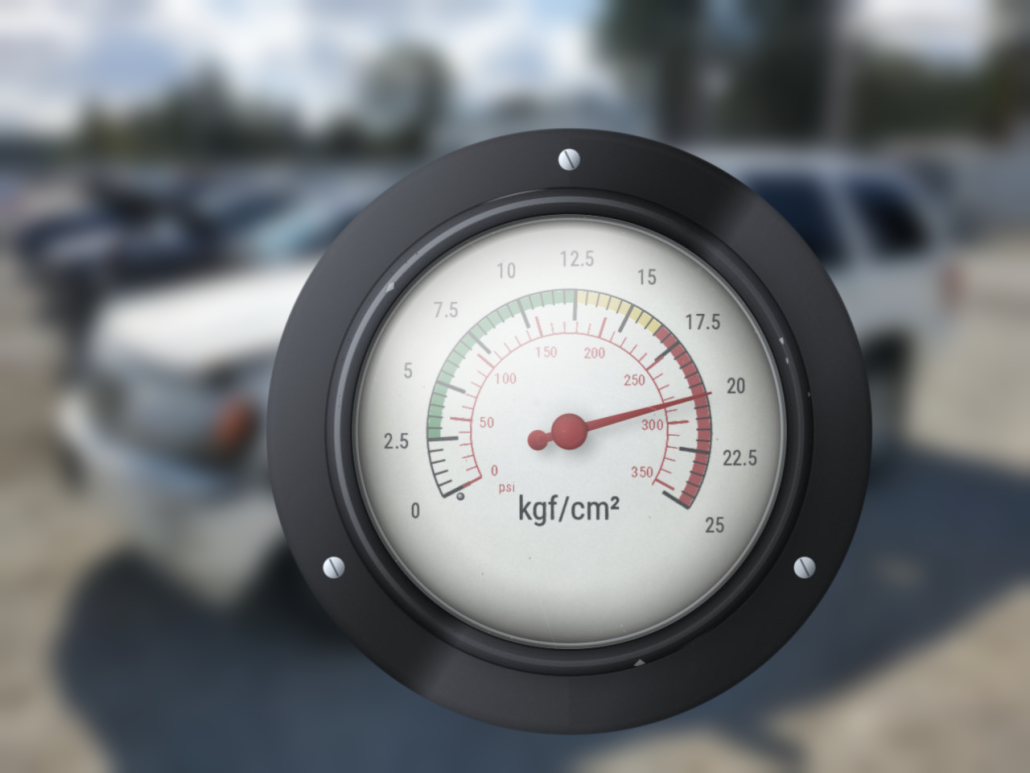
20 kg/cm²
